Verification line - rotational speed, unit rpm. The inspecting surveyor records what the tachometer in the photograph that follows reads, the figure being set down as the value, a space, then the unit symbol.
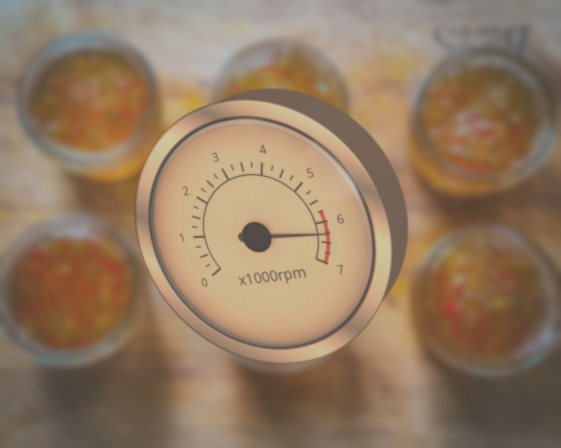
6250 rpm
